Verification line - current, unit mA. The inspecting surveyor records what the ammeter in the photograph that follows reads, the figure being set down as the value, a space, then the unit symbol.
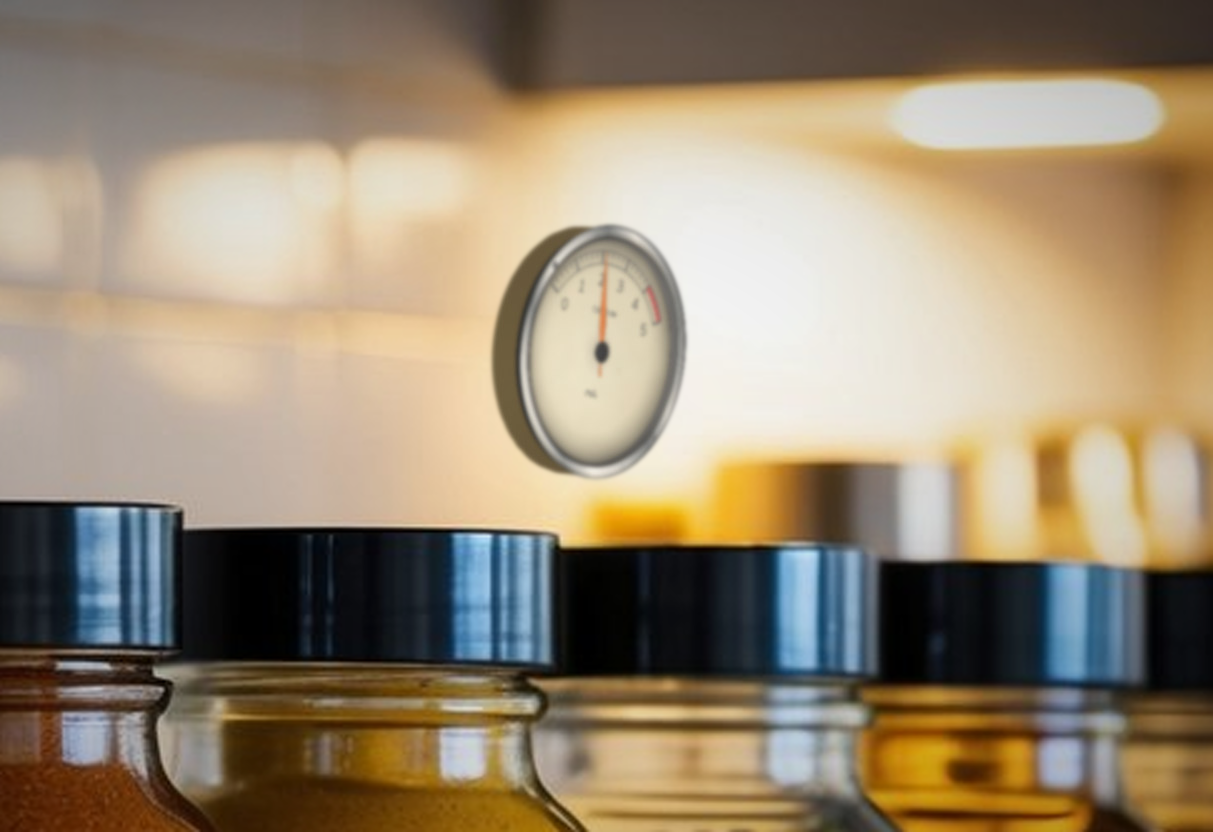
2 mA
